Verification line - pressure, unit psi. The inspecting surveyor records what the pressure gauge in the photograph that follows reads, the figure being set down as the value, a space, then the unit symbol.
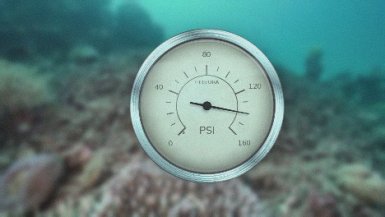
140 psi
